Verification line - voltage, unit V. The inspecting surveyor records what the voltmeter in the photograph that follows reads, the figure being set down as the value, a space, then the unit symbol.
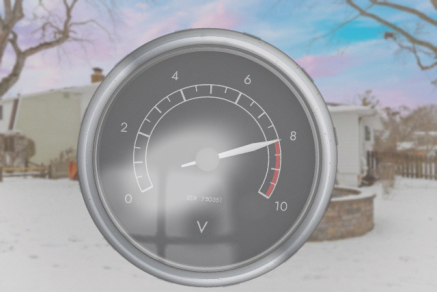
8 V
